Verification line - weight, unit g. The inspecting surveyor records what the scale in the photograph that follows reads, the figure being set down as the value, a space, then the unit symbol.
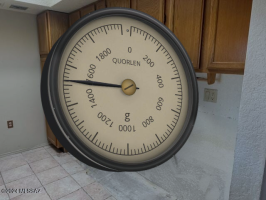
1520 g
